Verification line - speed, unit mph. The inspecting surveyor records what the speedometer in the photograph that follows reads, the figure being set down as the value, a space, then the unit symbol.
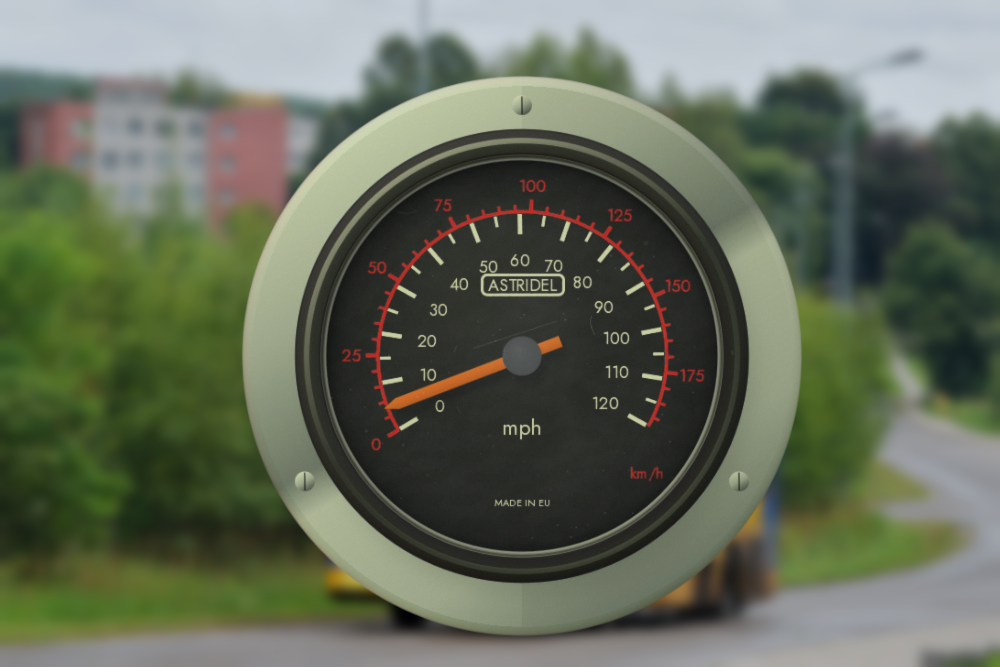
5 mph
